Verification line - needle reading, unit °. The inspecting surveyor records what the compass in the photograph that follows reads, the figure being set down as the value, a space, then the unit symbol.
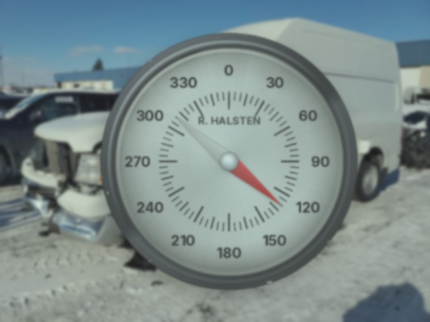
130 °
